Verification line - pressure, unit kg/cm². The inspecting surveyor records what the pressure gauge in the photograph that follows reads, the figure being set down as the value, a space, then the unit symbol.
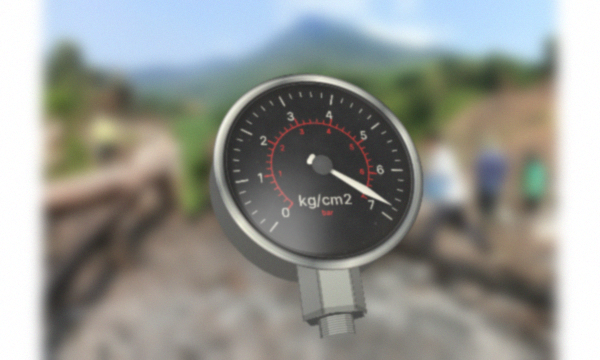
6.8 kg/cm²
